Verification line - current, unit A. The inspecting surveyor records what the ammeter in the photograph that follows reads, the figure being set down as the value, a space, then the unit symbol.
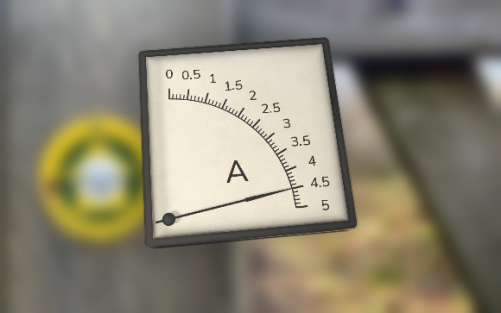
4.5 A
